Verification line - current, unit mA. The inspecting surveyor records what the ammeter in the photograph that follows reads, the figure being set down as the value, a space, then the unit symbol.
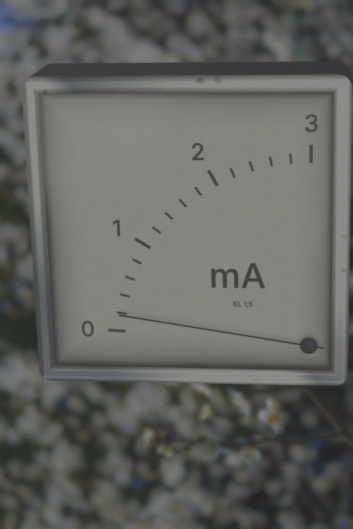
0.2 mA
